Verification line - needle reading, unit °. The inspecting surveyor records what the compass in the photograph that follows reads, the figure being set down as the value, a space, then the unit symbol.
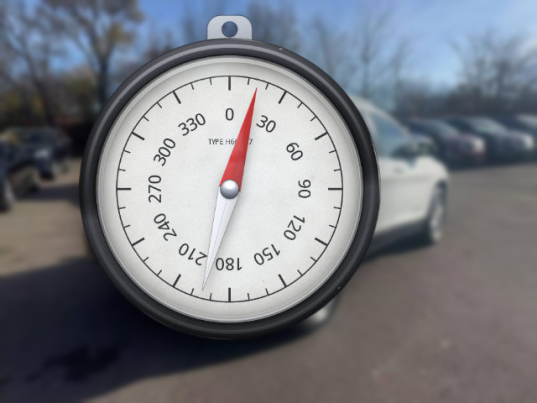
15 °
